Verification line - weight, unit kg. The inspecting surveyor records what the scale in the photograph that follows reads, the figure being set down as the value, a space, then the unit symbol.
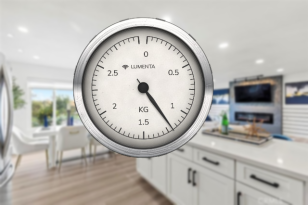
1.2 kg
